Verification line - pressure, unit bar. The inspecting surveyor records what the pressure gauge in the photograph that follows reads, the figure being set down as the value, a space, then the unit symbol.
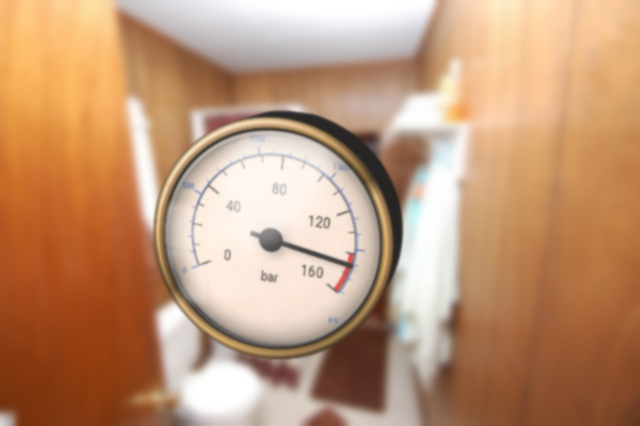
145 bar
